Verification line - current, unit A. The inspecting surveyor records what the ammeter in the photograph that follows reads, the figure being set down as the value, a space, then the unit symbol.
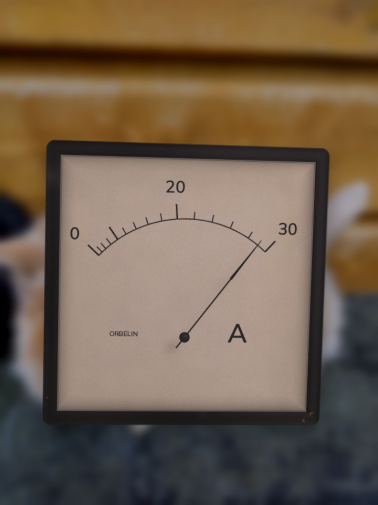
29 A
